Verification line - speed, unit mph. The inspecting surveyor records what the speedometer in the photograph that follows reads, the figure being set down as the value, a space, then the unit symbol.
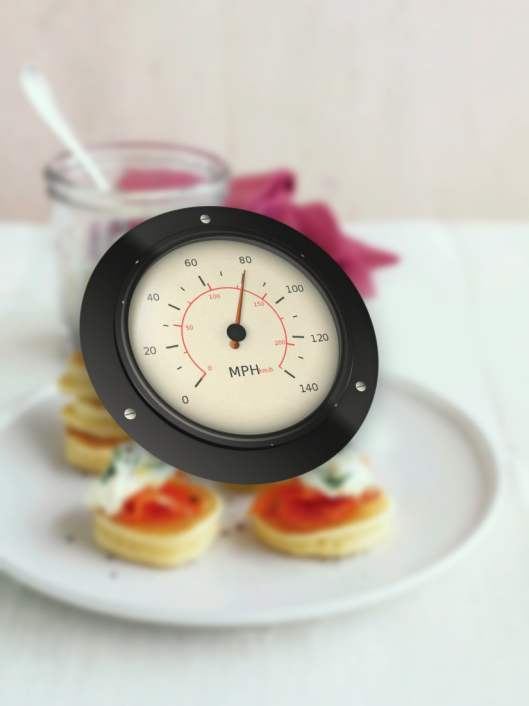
80 mph
